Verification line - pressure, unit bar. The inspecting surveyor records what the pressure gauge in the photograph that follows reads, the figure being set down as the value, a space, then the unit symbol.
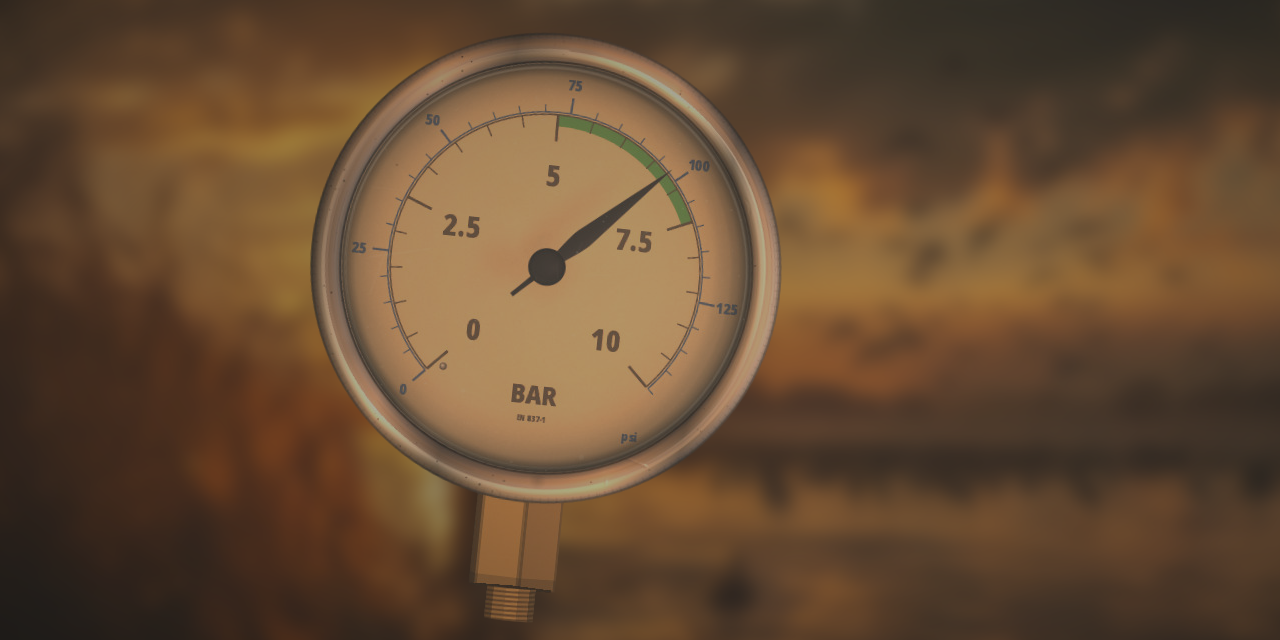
6.75 bar
